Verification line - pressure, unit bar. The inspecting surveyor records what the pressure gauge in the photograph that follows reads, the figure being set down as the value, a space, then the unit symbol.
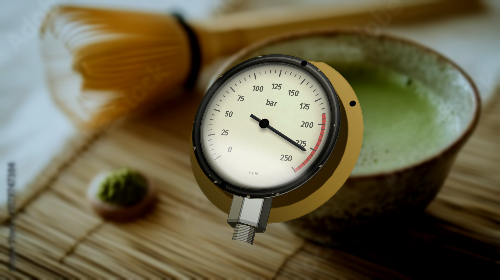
230 bar
